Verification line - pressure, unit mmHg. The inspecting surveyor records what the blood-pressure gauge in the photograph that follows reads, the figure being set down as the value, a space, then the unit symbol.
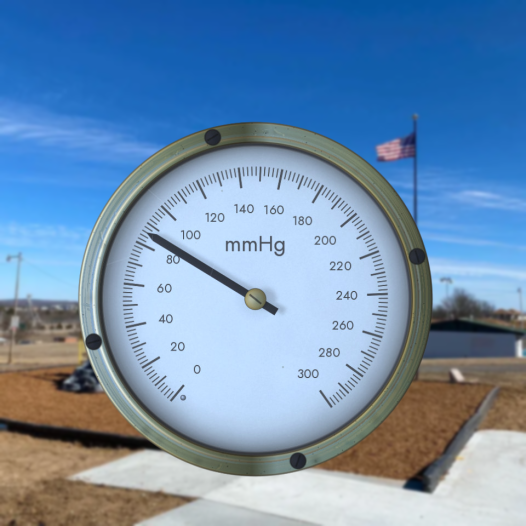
86 mmHg
